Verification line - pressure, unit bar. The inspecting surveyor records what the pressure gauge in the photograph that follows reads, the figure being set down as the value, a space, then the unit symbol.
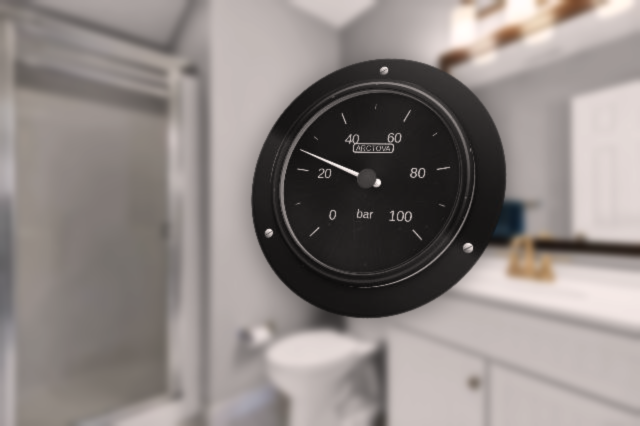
25 bar
